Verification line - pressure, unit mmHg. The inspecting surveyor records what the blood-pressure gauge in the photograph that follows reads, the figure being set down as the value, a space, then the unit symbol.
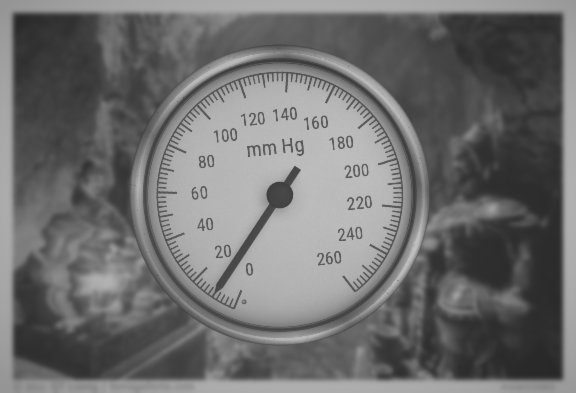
10 mmHg
